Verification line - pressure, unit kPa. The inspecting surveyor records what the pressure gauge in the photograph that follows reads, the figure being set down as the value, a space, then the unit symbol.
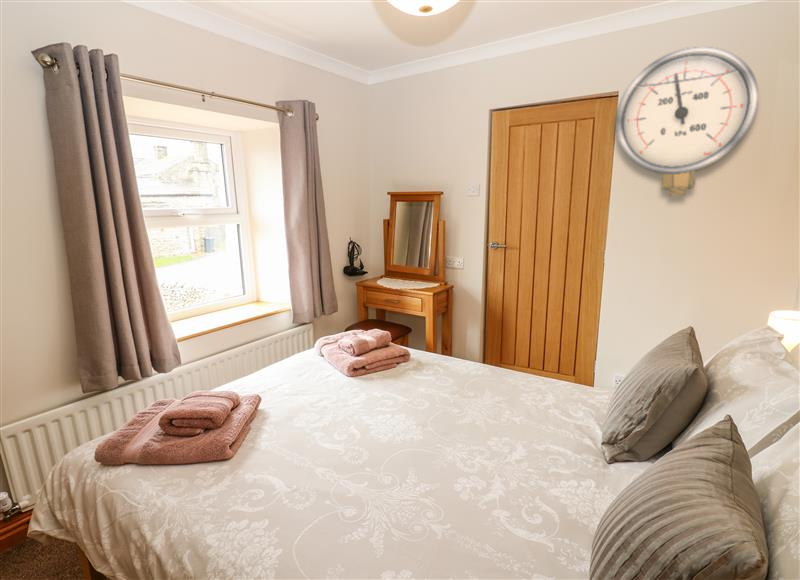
275 kPa
